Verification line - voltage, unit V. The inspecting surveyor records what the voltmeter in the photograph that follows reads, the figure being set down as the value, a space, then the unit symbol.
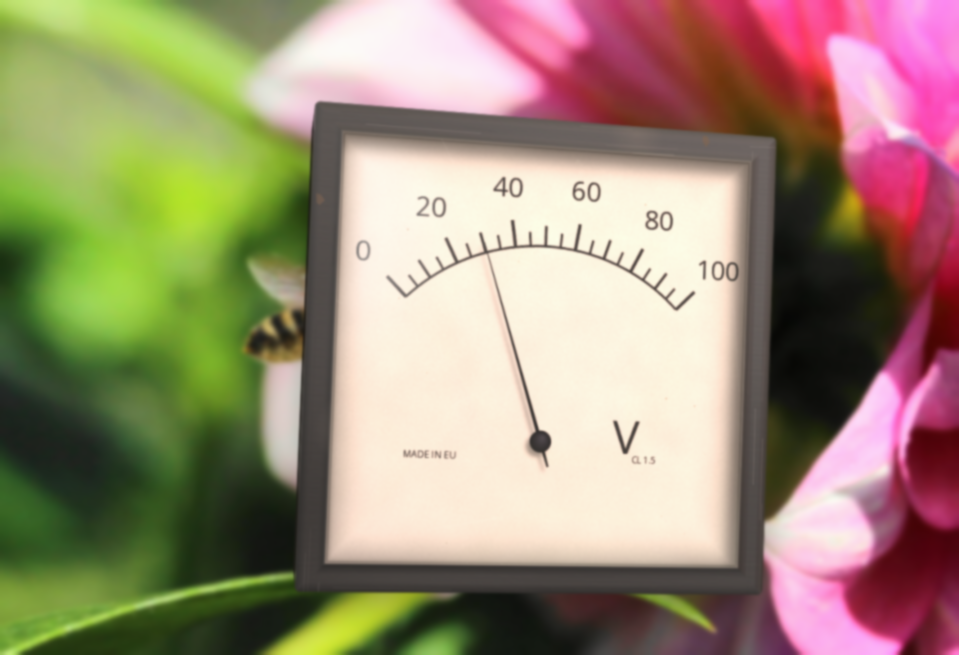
30 V
